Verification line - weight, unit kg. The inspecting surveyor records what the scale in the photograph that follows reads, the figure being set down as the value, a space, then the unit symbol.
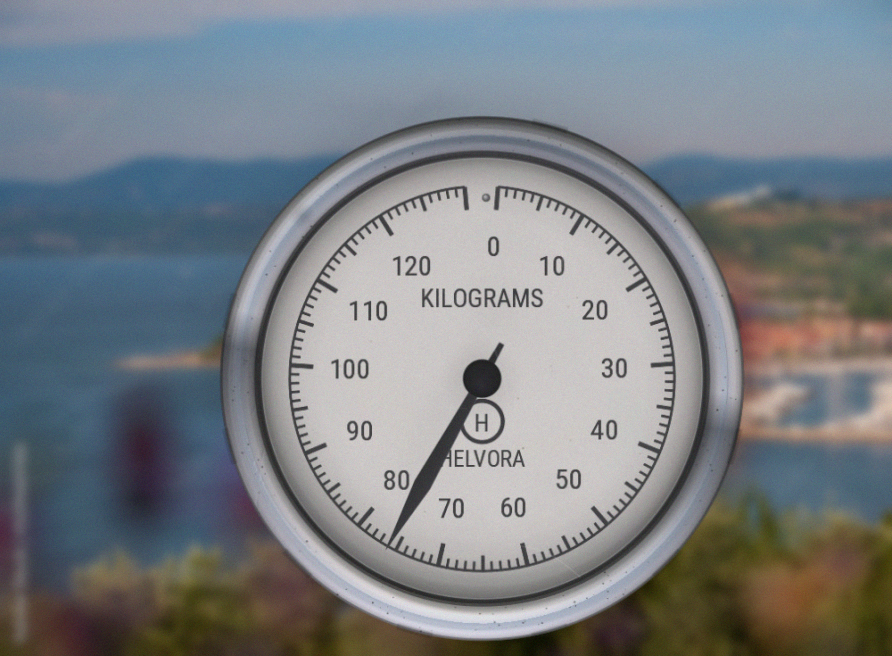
76 kg
